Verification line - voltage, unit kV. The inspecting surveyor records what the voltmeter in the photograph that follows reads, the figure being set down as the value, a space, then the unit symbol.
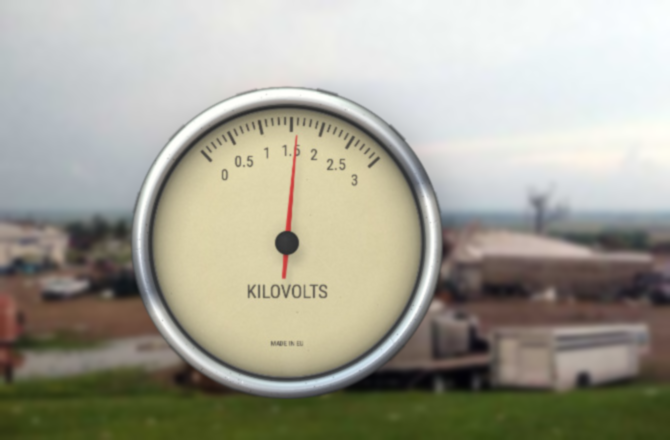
1.6 kV
